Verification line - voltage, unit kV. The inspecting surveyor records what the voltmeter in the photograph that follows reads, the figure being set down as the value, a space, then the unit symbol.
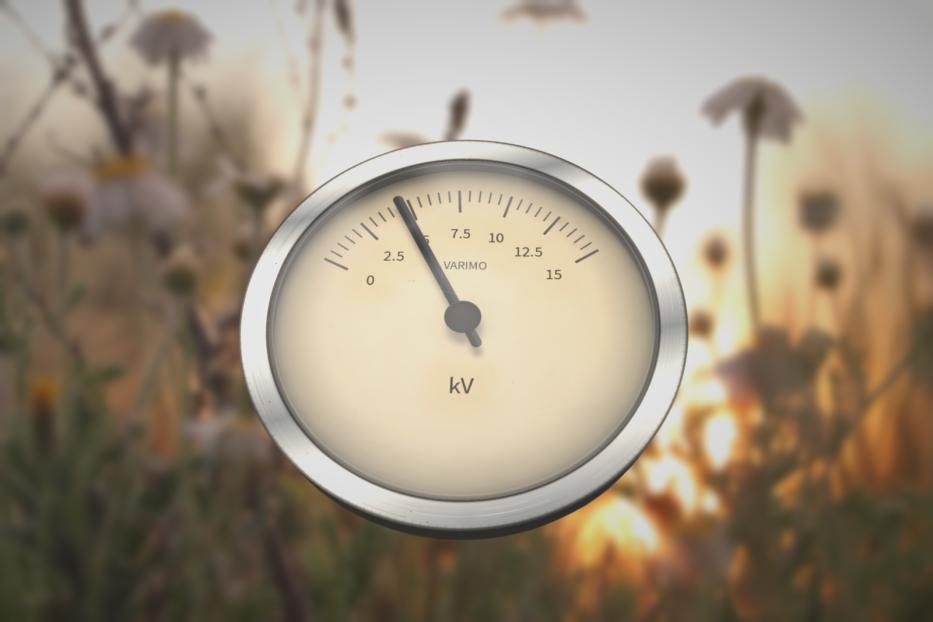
4.5 kV
